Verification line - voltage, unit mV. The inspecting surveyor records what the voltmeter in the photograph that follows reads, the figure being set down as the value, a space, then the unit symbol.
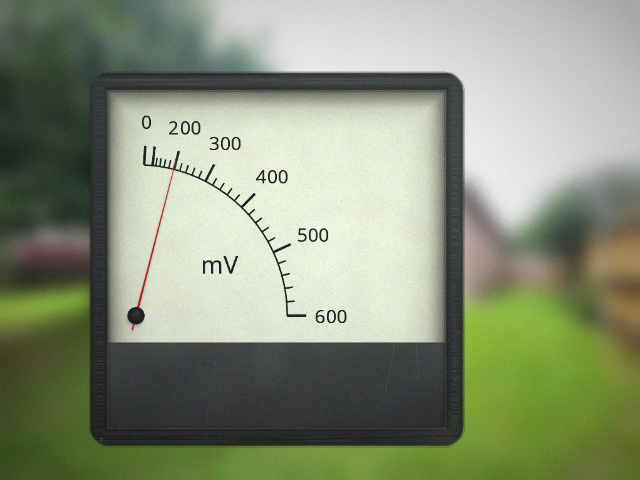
200 mV
